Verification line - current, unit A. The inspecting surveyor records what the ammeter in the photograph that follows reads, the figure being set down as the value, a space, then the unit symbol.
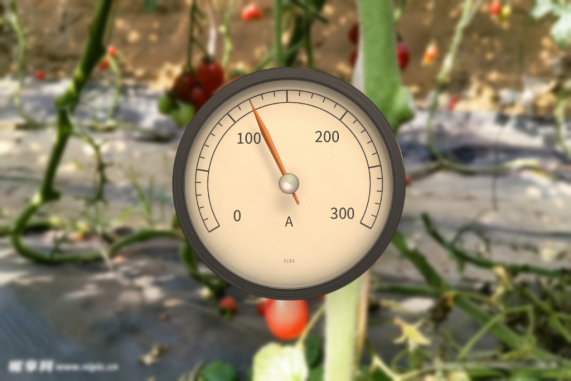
120 A
